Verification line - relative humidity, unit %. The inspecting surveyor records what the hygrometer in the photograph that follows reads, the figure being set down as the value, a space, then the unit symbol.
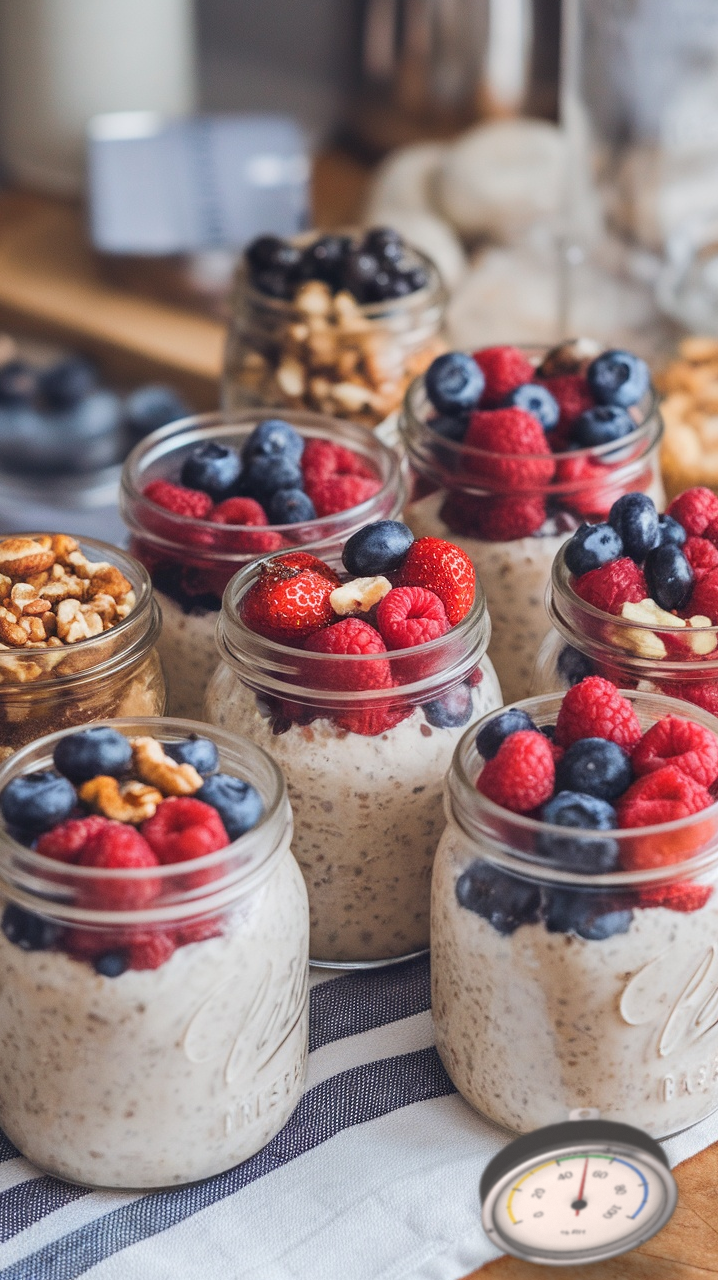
50 %
